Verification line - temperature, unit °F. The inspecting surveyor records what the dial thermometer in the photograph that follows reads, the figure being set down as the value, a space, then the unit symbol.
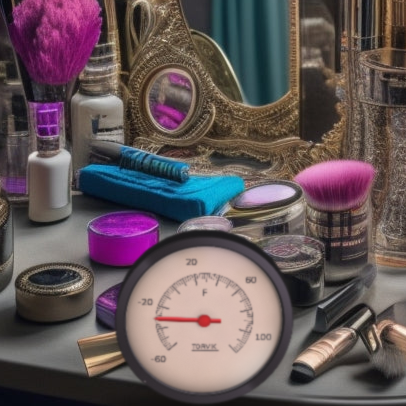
-30 °F
